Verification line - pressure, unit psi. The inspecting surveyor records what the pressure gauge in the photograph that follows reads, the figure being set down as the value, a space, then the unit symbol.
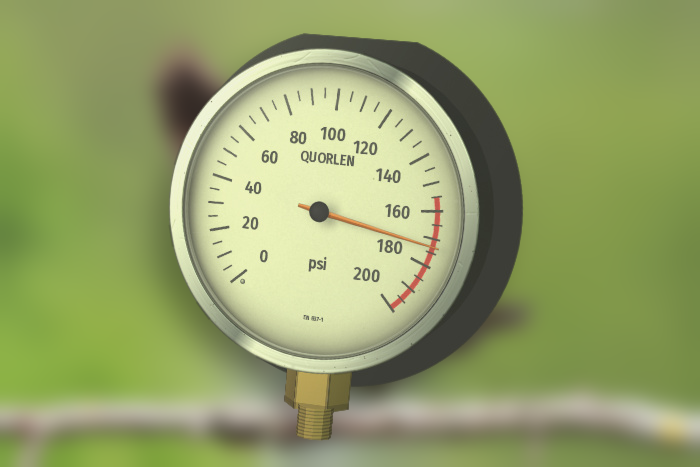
172.5 psi
